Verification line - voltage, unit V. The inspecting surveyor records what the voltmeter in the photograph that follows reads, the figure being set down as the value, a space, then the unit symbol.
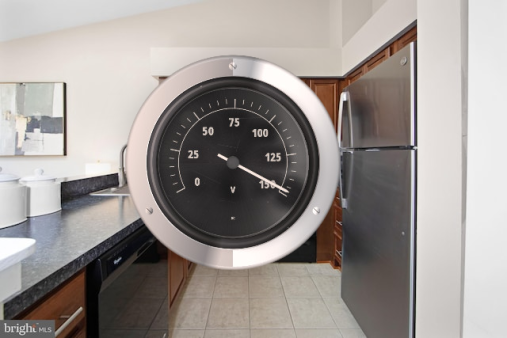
147.5 V
